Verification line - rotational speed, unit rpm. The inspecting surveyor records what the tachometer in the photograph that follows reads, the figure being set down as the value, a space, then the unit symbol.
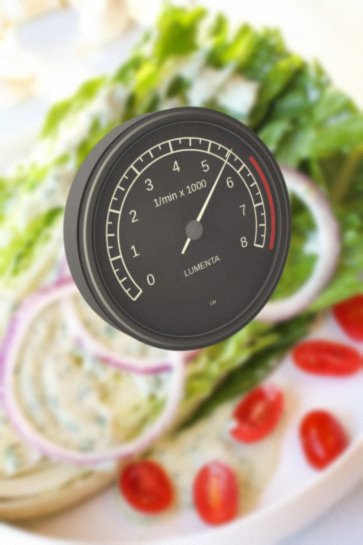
5500 rpm
